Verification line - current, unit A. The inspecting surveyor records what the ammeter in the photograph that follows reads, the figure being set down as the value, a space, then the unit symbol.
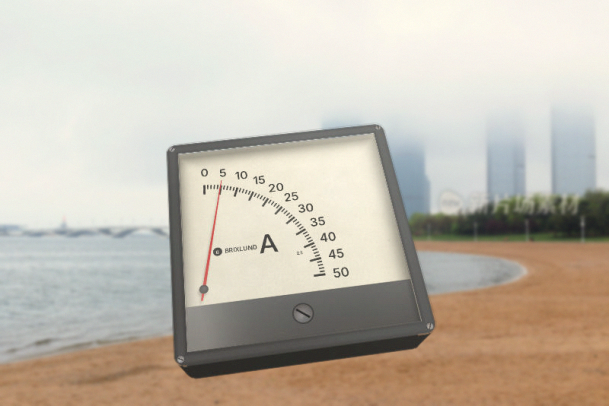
5 A
